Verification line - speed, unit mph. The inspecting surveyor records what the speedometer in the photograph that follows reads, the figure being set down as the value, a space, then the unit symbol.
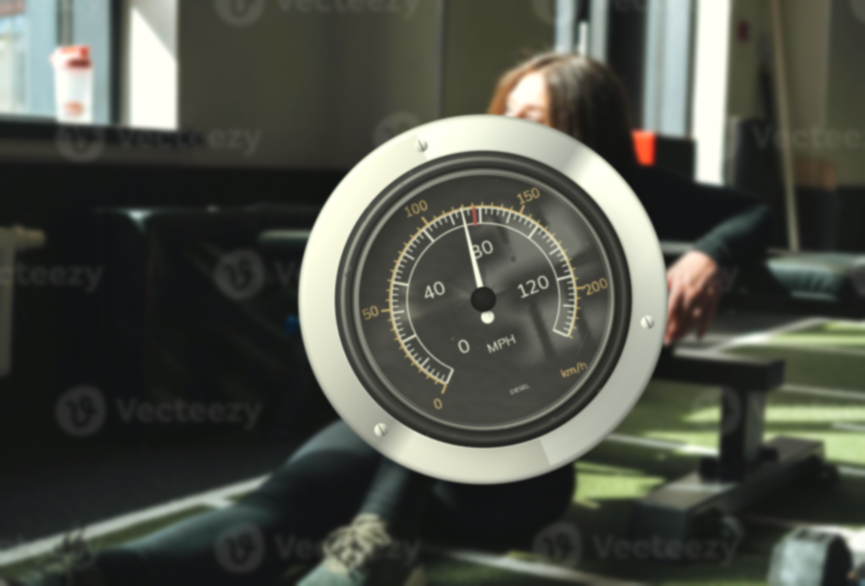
74 mph
